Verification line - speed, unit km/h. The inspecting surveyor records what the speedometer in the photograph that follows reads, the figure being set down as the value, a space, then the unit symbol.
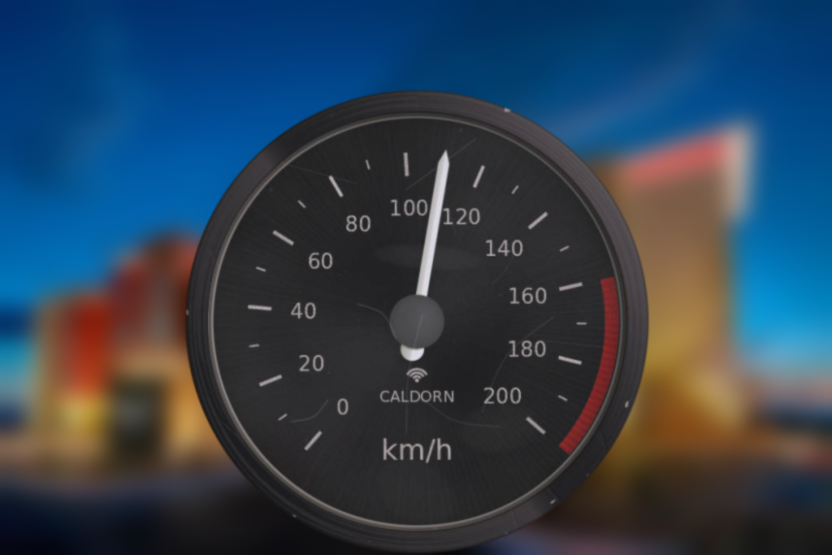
110 km/h
